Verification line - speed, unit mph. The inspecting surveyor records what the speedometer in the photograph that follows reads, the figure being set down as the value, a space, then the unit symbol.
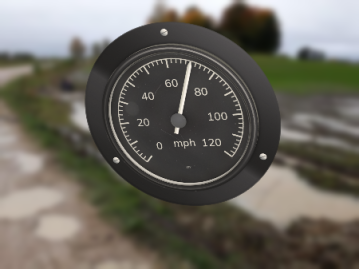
70 mph
